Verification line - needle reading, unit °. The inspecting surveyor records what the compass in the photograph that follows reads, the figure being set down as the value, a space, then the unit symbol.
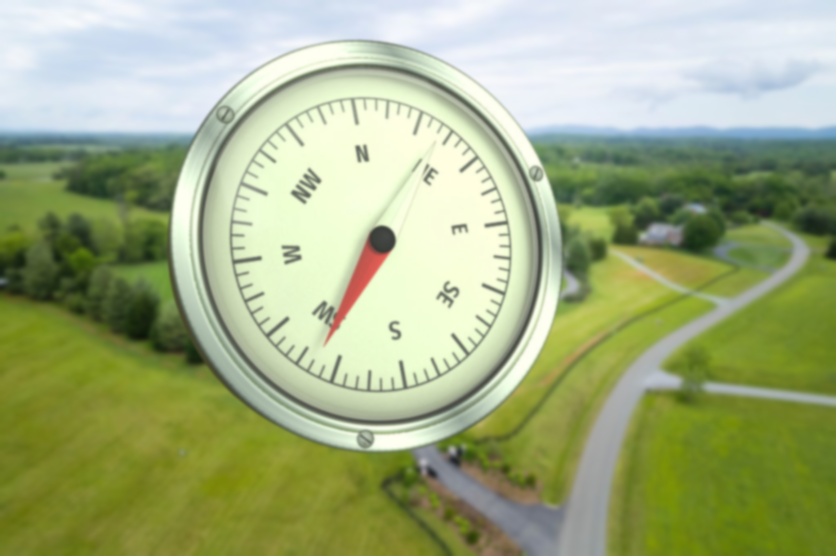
220 °
